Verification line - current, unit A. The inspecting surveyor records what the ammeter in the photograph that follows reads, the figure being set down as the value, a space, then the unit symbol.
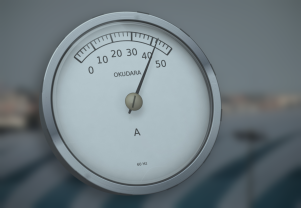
42 A
